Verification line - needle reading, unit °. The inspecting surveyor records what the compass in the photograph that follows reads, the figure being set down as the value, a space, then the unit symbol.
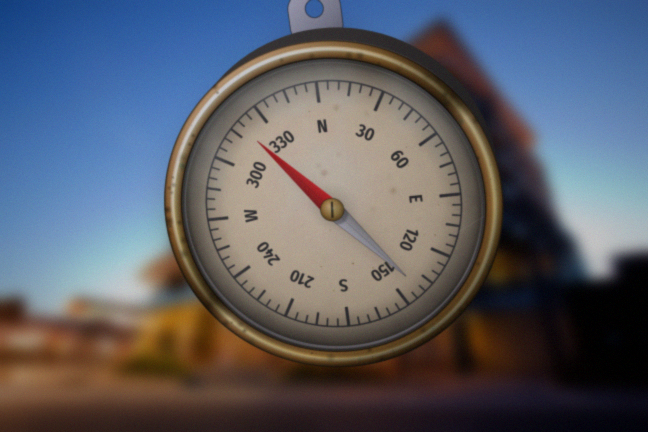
320 °
